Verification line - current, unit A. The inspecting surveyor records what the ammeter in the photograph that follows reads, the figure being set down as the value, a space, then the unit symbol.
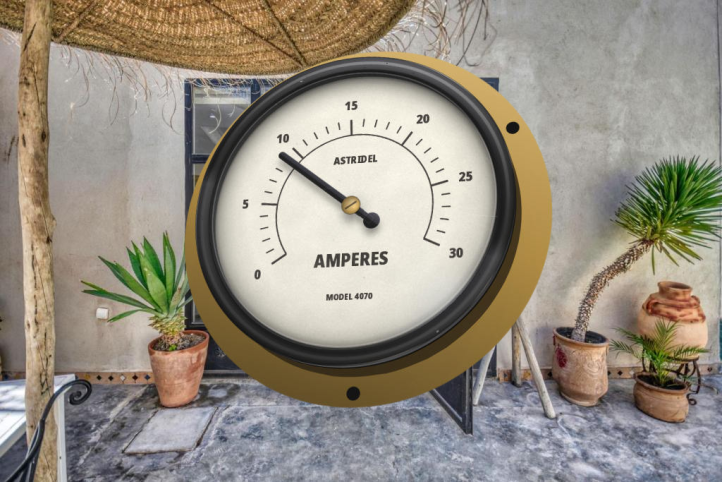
9 A
